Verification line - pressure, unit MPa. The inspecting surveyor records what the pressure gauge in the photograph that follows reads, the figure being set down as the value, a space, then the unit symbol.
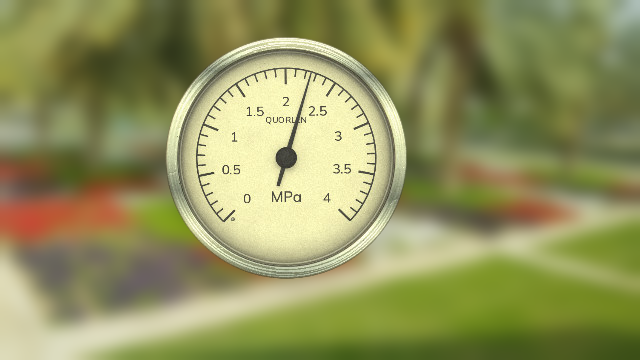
2.25 MPa
